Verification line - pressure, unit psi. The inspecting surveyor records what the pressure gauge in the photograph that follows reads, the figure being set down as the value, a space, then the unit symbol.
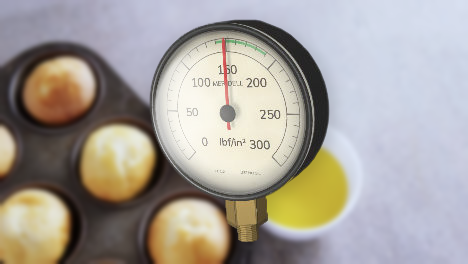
150 psi
